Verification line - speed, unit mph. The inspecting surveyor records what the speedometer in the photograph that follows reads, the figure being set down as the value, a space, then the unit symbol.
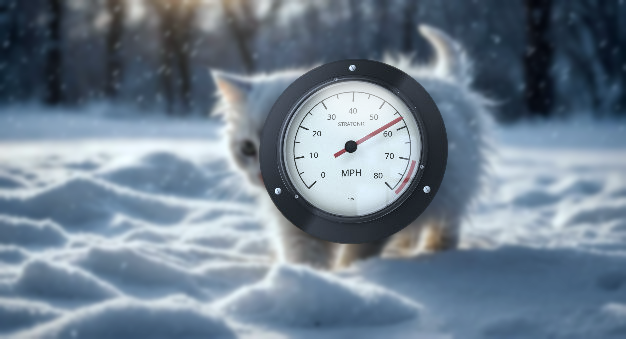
57.5 mph
